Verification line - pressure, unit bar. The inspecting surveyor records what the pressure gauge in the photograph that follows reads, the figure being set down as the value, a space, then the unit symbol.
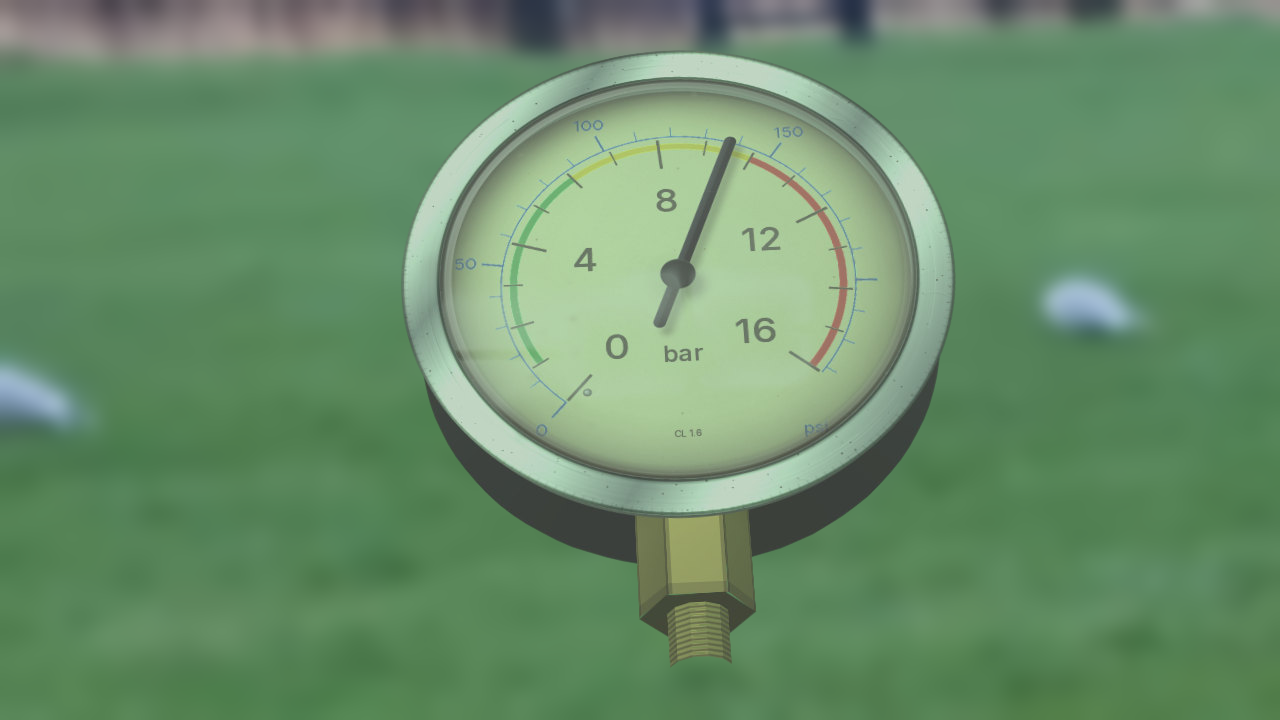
9.5 bar
